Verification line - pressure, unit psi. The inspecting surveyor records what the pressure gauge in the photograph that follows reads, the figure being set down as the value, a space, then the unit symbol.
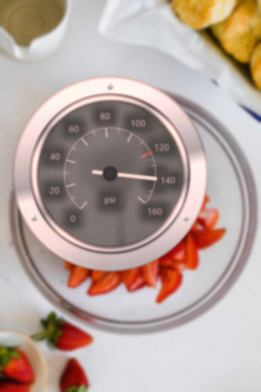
140 psi
